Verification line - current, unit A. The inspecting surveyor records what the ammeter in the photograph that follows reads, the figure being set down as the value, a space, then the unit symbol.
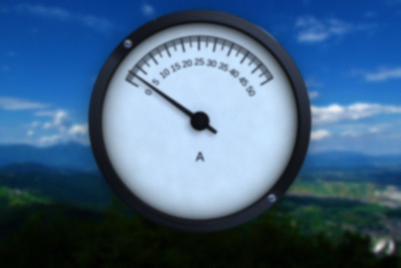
2.5 A
